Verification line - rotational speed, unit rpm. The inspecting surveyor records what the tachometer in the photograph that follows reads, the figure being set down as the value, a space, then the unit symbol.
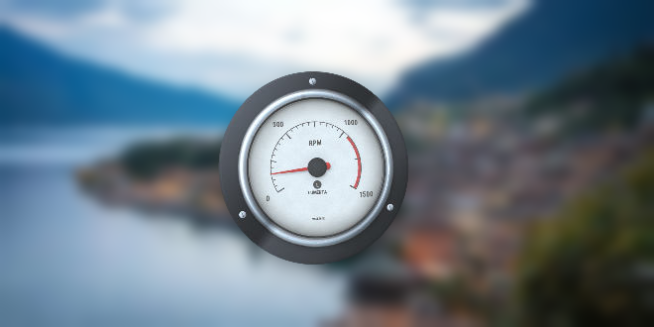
150 rpm
